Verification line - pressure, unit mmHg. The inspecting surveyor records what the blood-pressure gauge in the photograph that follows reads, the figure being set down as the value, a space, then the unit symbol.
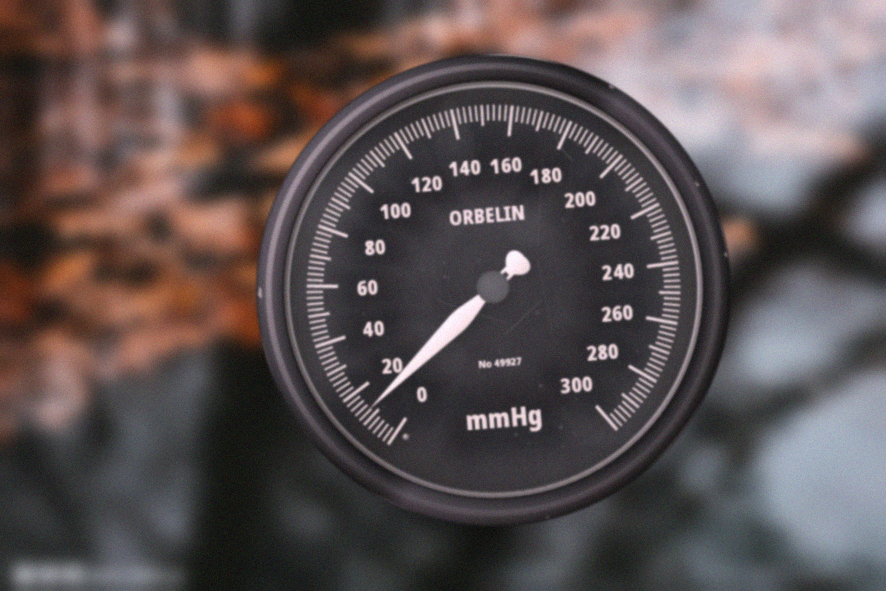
12 mmHg
